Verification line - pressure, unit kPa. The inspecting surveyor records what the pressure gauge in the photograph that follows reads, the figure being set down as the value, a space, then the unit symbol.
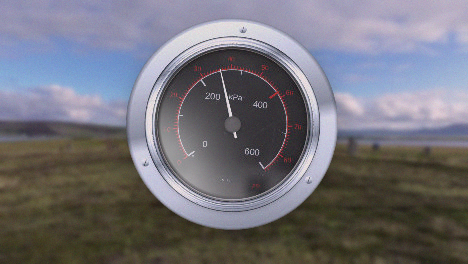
250 kPa
